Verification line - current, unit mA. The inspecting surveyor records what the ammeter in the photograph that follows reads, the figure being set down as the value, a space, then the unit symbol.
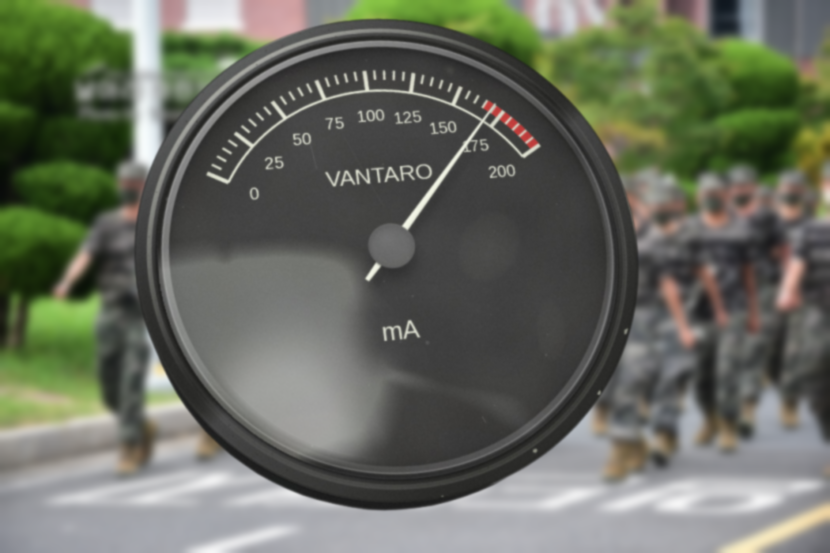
170 mA
